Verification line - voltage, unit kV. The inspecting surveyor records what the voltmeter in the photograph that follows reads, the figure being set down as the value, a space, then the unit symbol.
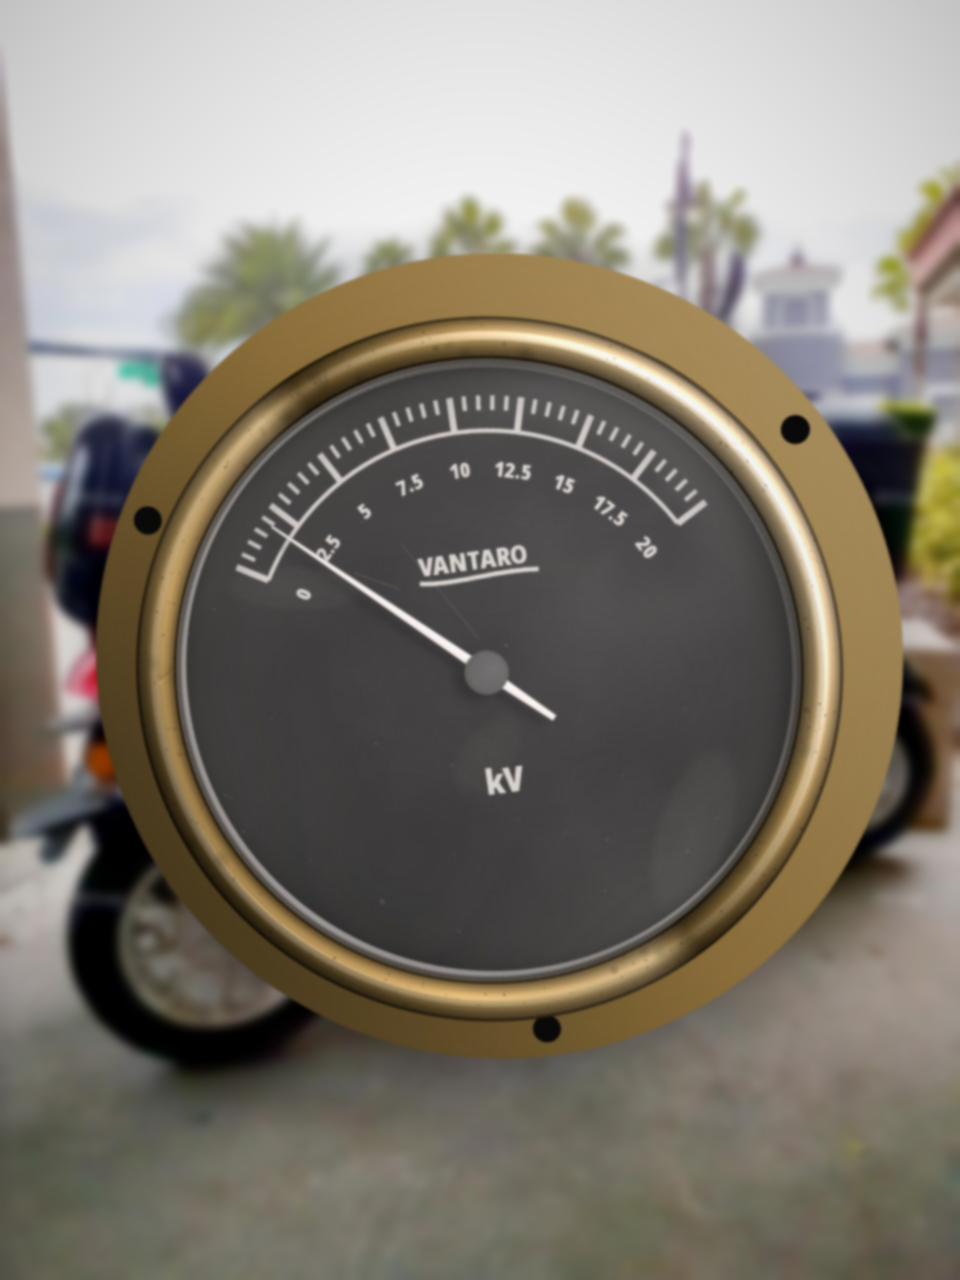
2 kV
